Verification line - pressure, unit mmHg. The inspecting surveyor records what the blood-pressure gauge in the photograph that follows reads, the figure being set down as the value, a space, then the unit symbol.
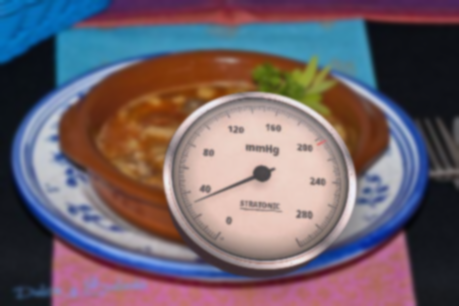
30 mmHg
